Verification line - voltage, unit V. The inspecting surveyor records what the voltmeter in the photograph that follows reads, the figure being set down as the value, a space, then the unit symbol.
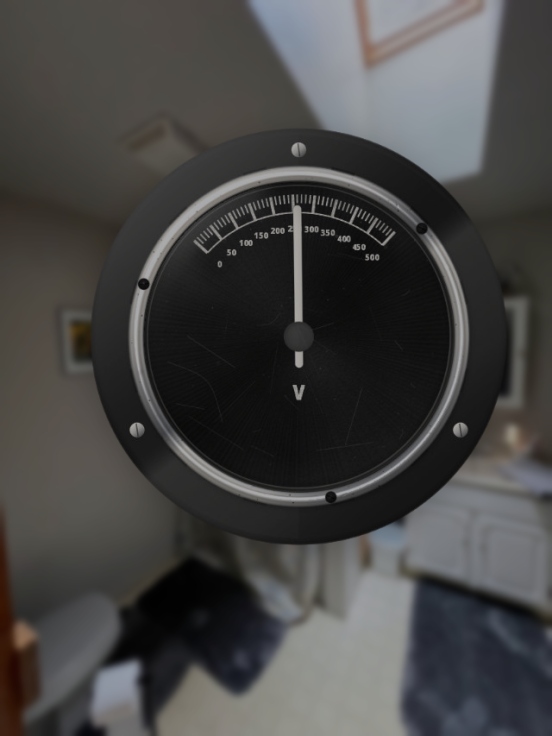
260 V
